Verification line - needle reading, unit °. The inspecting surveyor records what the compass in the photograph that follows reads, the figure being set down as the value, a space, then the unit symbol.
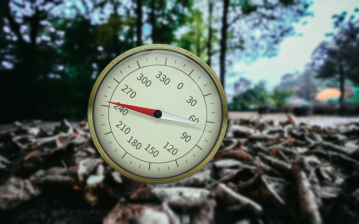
245 °
